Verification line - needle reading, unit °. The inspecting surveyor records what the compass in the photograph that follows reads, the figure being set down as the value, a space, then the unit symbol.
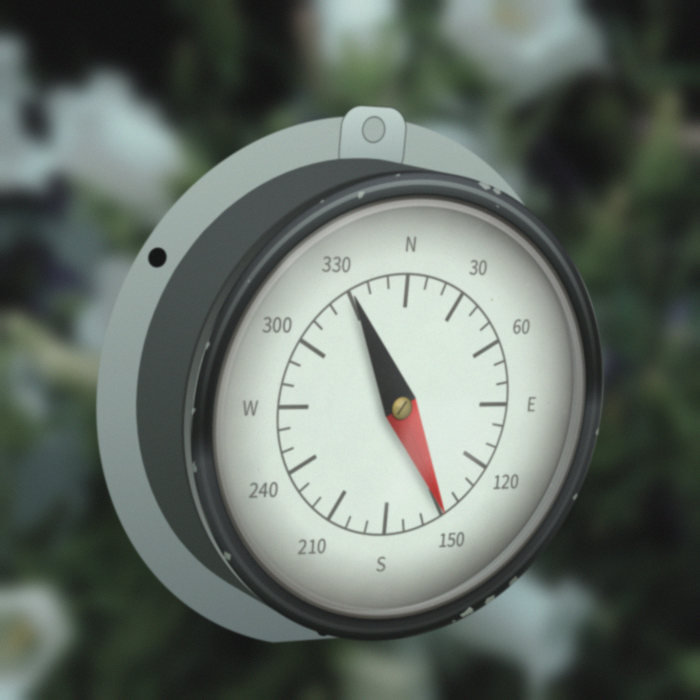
150 °
